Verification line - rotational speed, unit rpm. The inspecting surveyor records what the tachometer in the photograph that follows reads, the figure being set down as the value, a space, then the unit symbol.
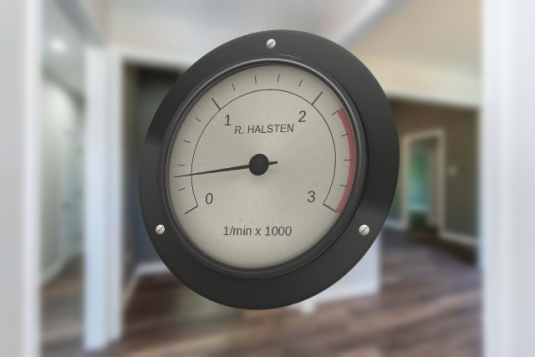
300 rpm
